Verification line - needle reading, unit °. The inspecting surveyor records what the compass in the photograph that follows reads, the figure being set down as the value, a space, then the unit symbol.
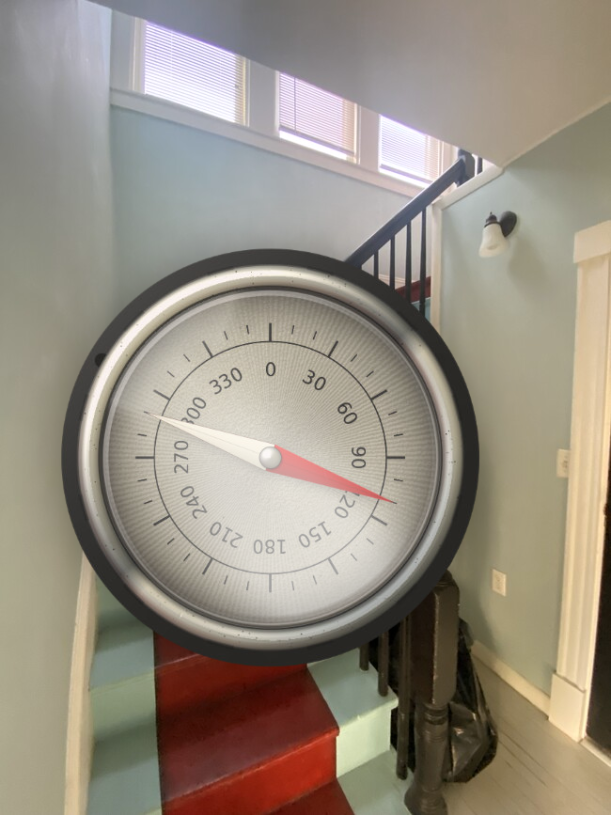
110 °
